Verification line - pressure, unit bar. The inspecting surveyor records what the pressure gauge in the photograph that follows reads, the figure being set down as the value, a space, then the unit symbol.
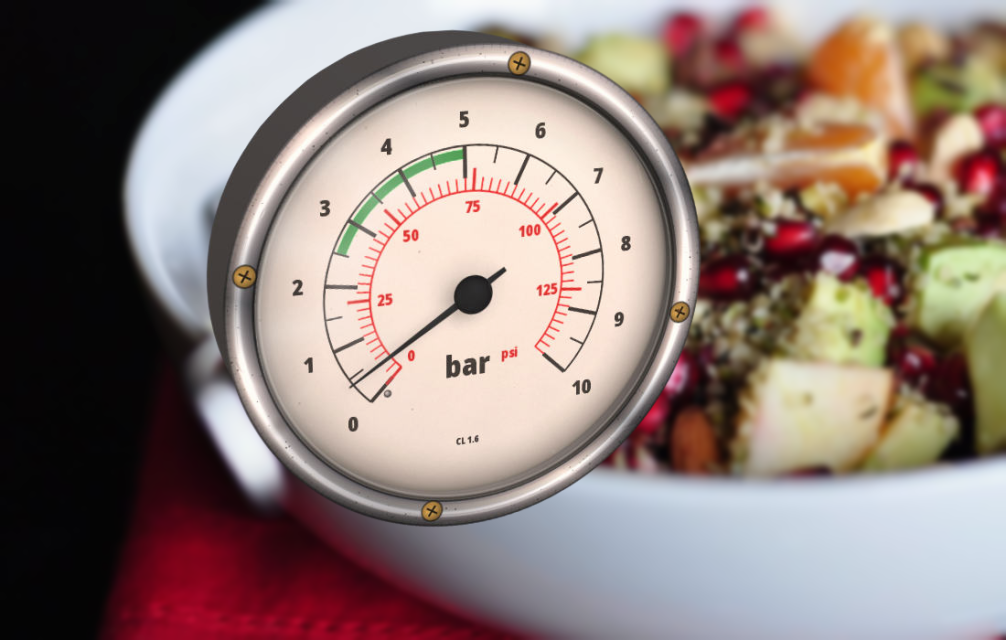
0.5 bar
